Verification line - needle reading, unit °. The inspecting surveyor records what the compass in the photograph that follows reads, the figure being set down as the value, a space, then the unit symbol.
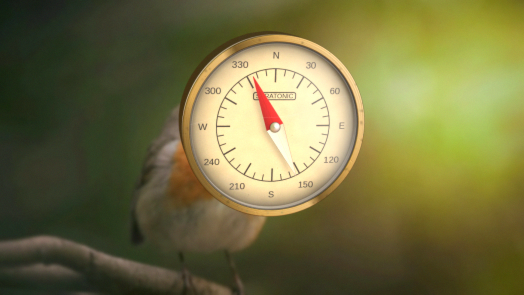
335 °
